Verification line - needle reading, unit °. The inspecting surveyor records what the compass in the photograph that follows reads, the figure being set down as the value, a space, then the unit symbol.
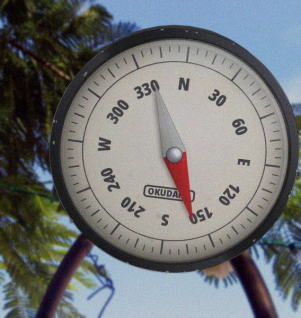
157.5 °
